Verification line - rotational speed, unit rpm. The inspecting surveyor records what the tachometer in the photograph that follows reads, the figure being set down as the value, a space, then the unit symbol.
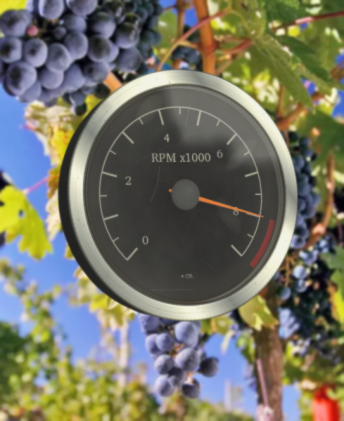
8000 rpm
